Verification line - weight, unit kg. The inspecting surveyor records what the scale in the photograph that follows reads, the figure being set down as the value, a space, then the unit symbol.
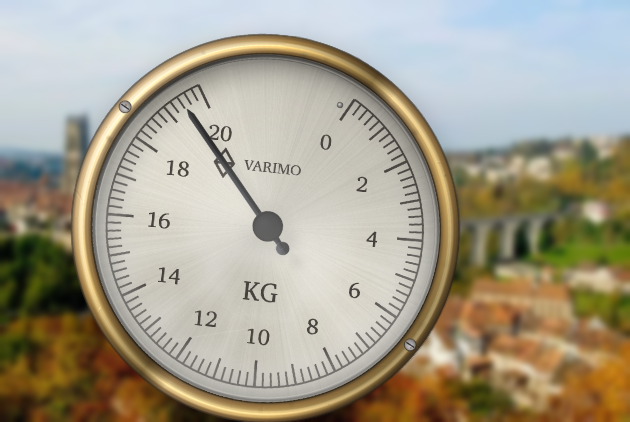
19.4 kg
